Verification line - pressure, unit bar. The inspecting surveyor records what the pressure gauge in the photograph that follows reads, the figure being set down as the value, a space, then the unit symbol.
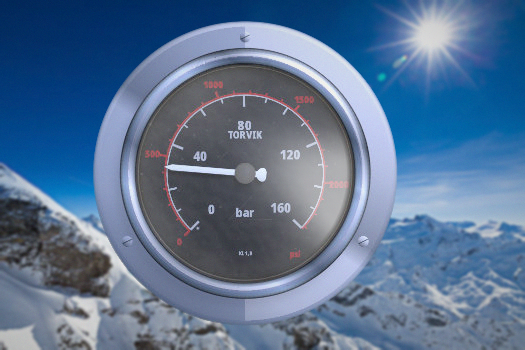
30 bar
